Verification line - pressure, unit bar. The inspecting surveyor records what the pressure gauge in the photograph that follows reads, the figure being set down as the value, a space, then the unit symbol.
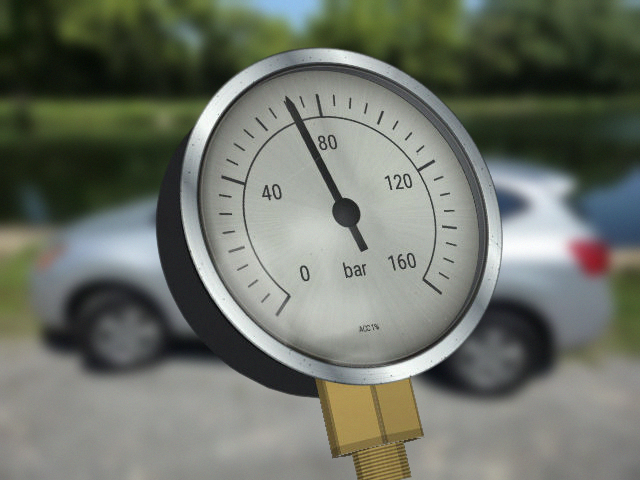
70 bar
